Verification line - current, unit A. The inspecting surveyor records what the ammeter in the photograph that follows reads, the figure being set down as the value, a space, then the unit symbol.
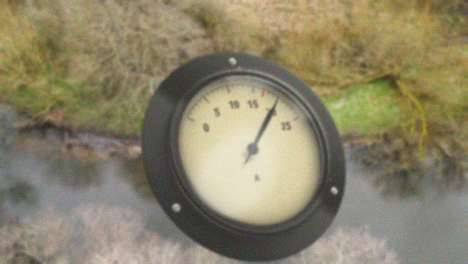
20 A
